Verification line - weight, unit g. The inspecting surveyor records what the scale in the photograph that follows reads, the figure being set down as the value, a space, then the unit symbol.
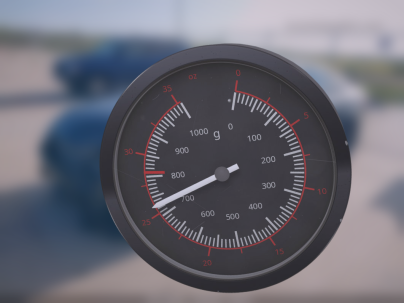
730 g
